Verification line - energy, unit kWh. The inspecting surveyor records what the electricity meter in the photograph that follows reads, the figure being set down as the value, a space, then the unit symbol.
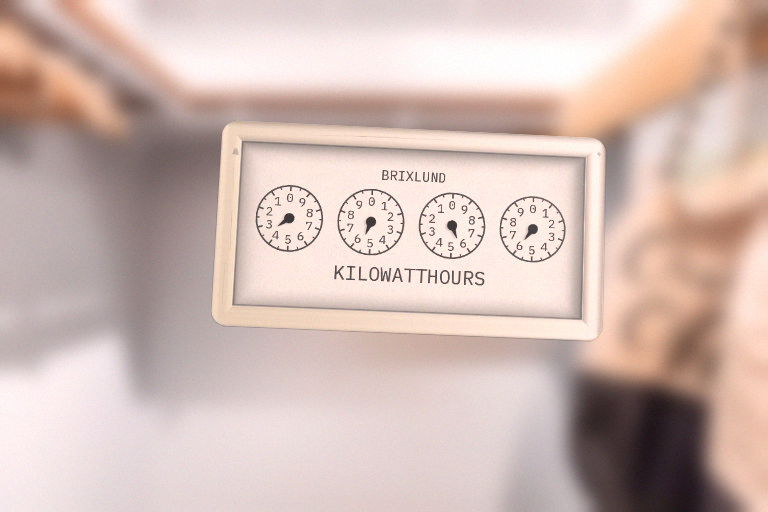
3556 kWh
